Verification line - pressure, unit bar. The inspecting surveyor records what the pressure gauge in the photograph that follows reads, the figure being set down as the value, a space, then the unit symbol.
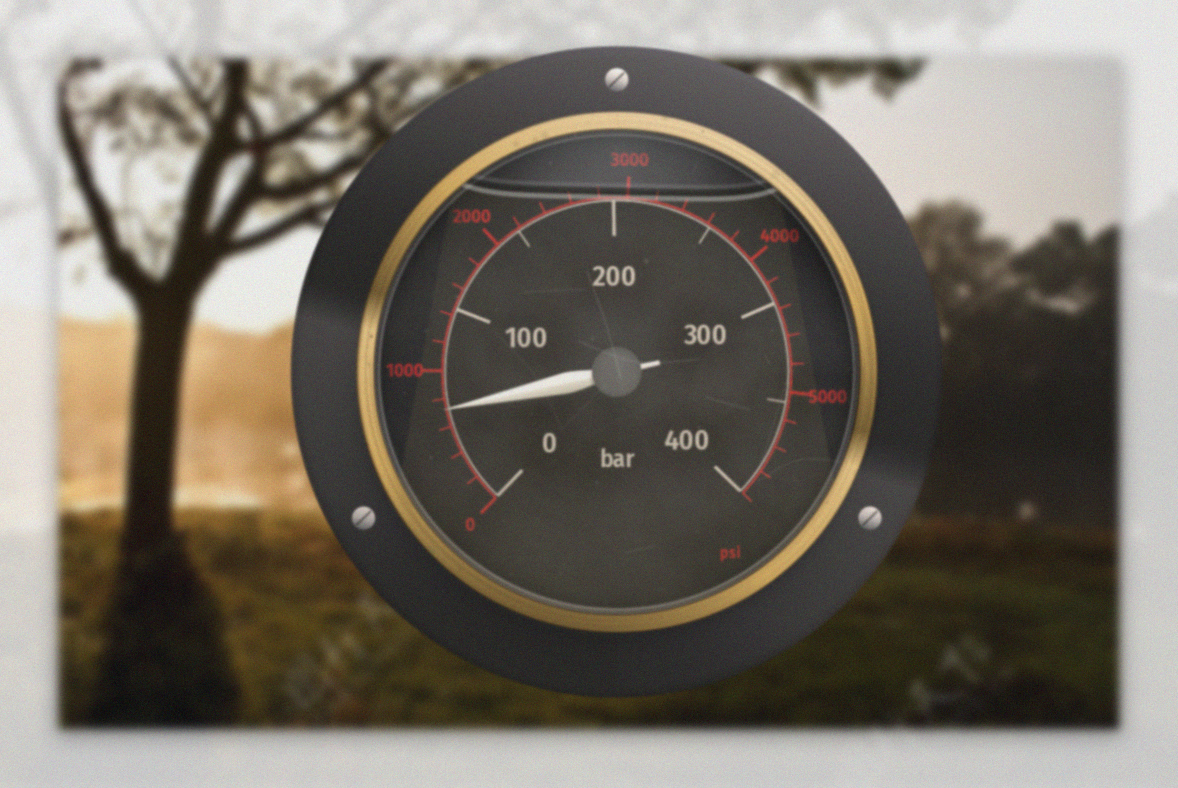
50 bar
